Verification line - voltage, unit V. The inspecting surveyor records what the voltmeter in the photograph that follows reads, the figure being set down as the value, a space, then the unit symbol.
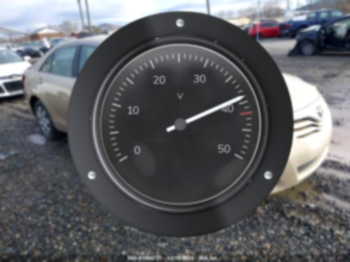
39 V
